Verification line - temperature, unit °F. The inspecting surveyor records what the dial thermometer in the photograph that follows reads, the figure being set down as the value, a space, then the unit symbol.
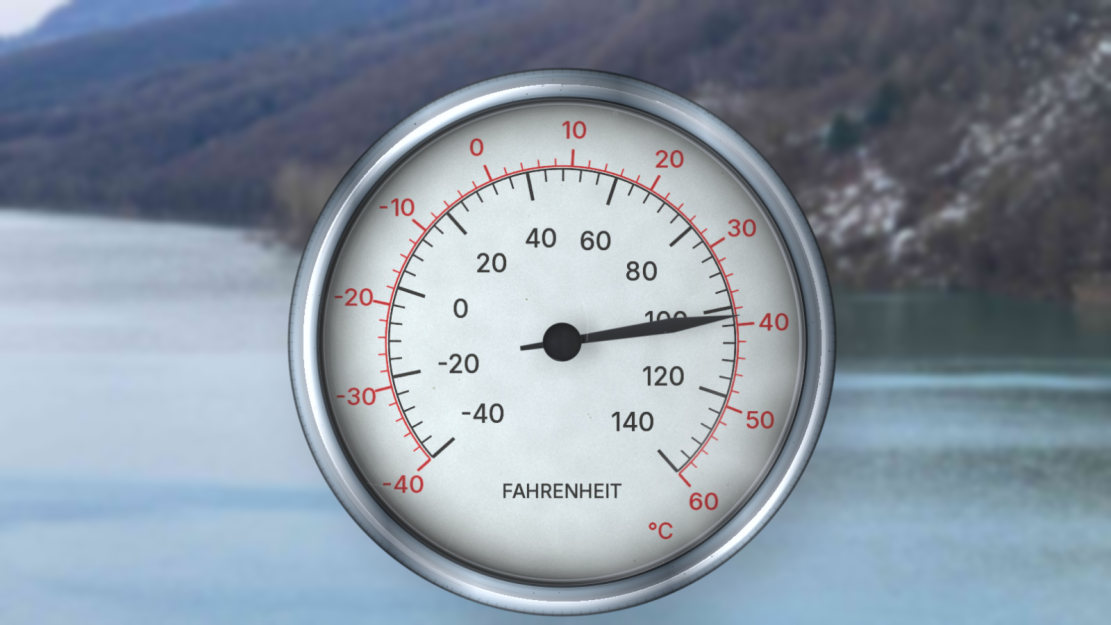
102 °F
